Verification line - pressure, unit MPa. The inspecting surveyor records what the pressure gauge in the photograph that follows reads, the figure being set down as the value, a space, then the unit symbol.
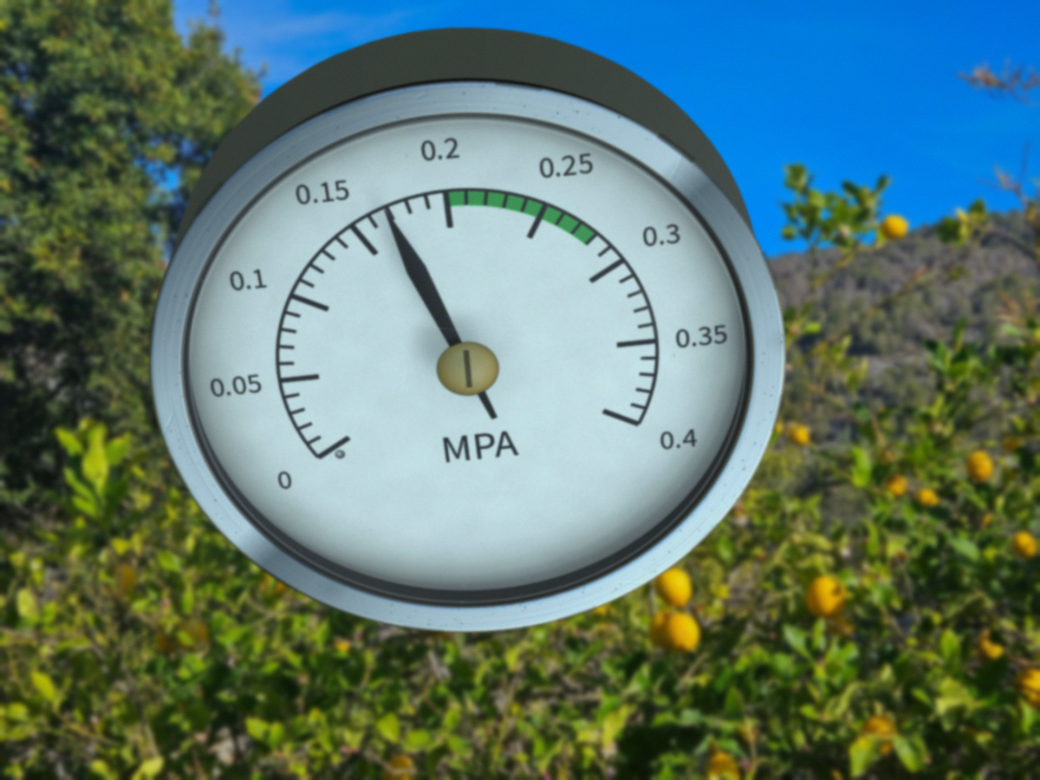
0.17 MPa
